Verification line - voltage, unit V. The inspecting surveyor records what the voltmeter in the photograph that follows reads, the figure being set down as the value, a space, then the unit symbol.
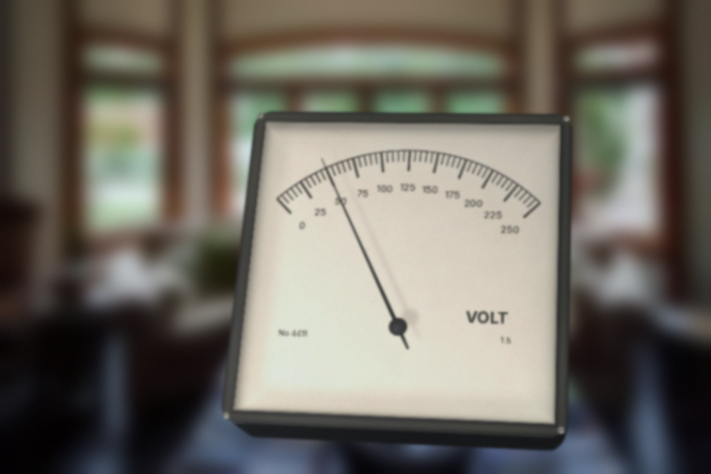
50 V
